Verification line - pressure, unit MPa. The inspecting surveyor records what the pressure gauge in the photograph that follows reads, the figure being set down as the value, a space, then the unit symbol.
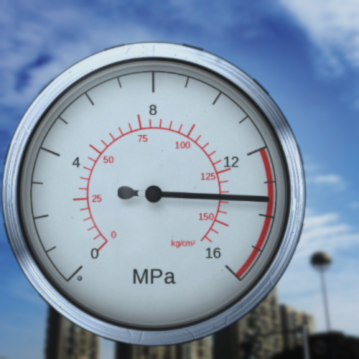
13.5 MPa
